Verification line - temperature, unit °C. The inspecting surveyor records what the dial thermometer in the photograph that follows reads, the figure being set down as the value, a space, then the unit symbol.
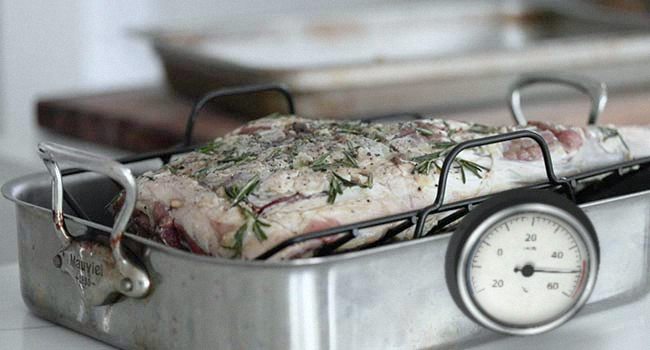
50 °C
